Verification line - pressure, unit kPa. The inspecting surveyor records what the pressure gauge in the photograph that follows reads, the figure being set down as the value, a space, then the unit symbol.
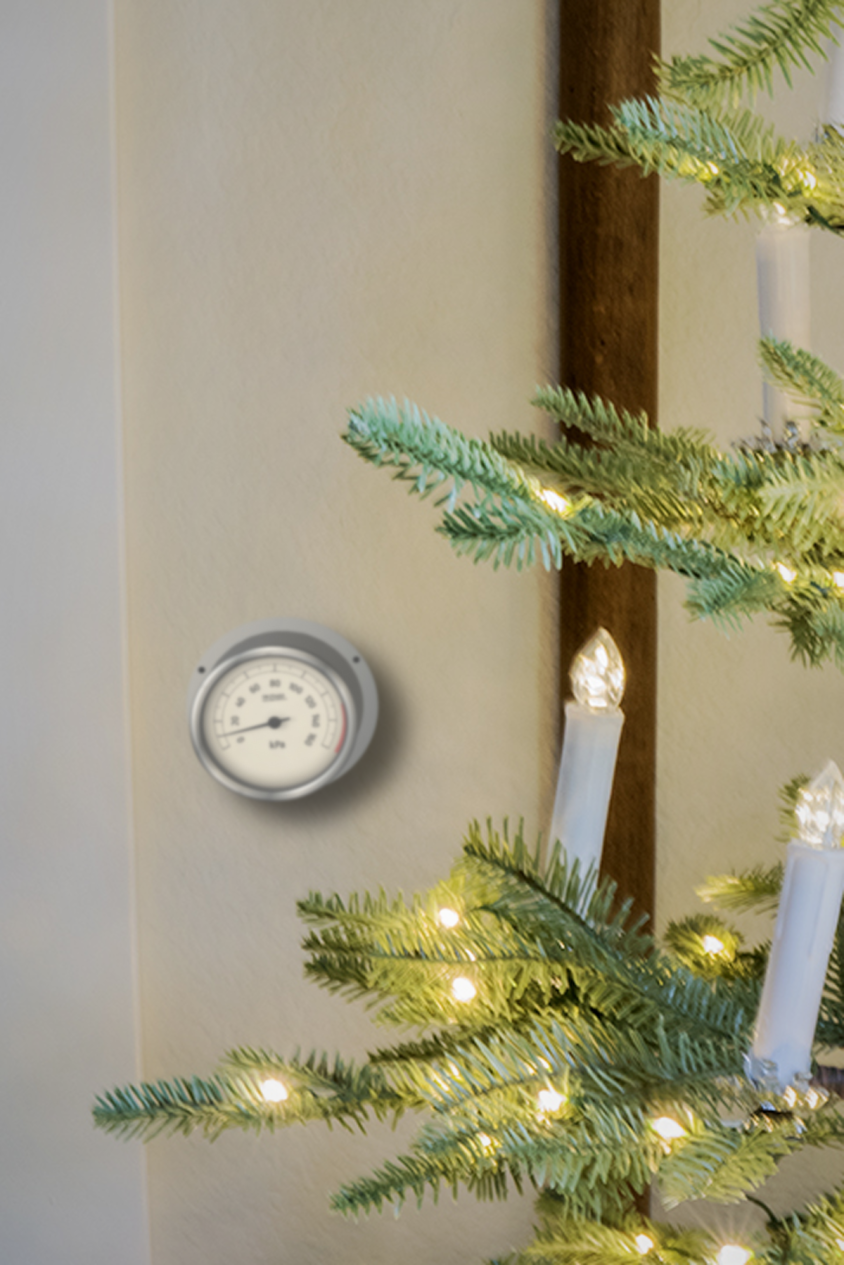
10 kPa
